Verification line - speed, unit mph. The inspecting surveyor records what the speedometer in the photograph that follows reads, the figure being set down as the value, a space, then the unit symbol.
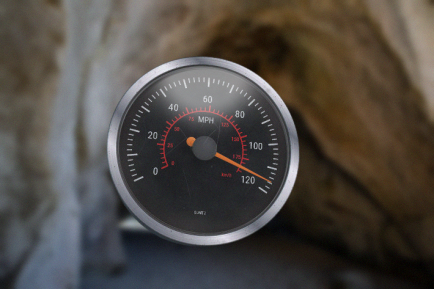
116 mph
